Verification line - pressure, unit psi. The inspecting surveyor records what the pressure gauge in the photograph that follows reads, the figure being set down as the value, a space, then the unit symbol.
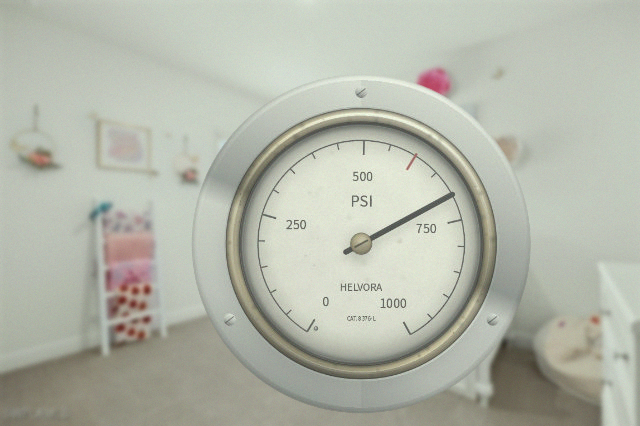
700 psi
